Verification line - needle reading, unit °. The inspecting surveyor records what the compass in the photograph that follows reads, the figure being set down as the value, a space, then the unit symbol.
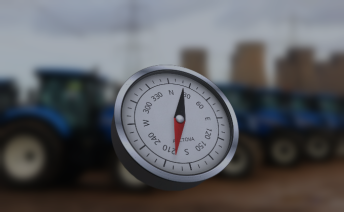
200 °
